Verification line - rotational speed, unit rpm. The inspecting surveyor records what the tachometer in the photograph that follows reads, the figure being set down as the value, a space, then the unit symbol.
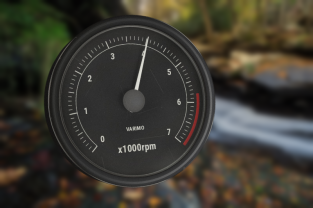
4000 rpm
